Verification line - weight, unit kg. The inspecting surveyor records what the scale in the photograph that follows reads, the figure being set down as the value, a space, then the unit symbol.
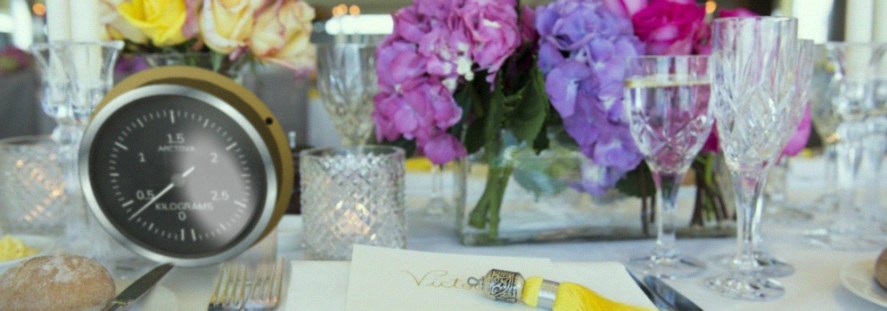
0.4 kg
